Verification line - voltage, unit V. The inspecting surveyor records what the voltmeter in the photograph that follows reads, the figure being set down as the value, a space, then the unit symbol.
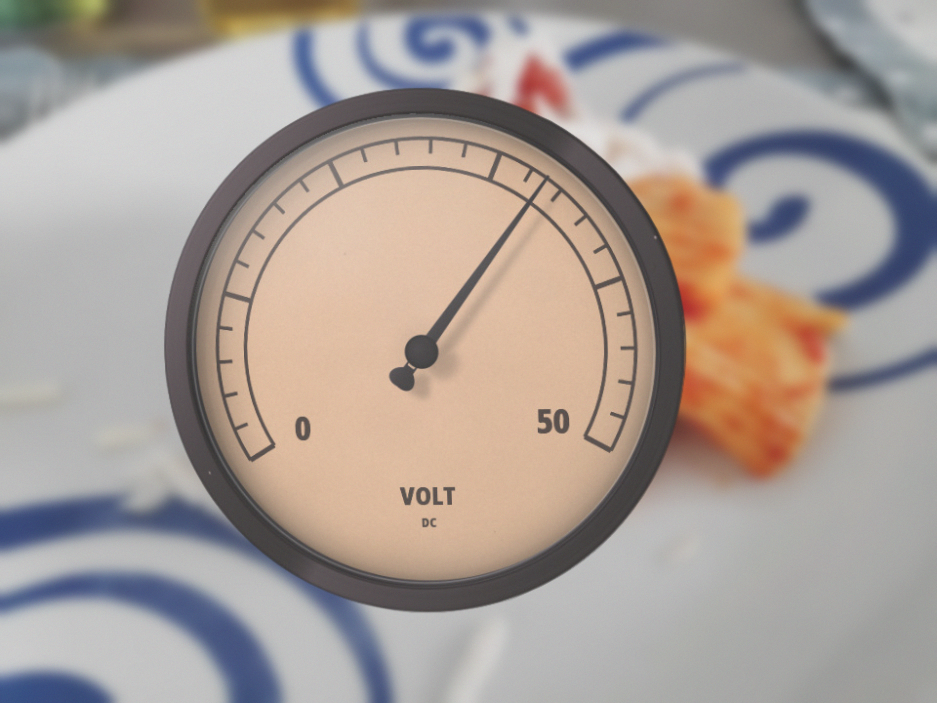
33 V
